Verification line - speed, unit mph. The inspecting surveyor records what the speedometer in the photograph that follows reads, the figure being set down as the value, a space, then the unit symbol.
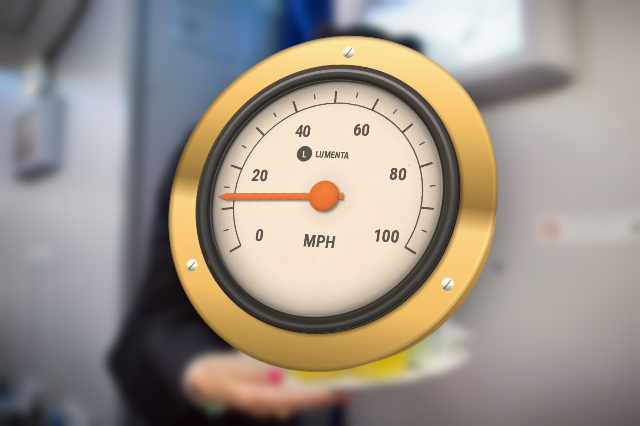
12.5 mph
